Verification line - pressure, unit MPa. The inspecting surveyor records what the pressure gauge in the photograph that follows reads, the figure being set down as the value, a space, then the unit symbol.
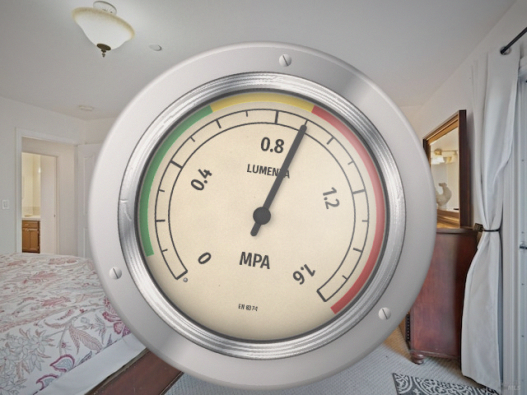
0.9 MPa
